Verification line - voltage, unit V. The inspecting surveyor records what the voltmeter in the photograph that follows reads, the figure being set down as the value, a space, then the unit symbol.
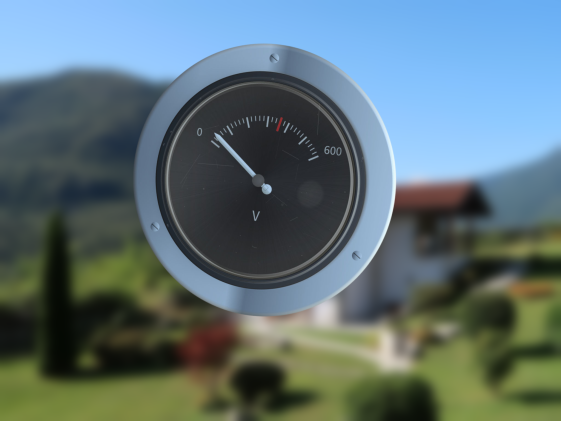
40 V
